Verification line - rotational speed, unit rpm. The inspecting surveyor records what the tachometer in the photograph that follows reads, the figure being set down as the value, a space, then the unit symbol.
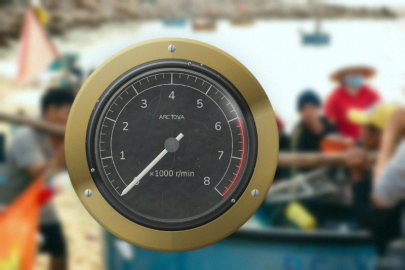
0 rpm
